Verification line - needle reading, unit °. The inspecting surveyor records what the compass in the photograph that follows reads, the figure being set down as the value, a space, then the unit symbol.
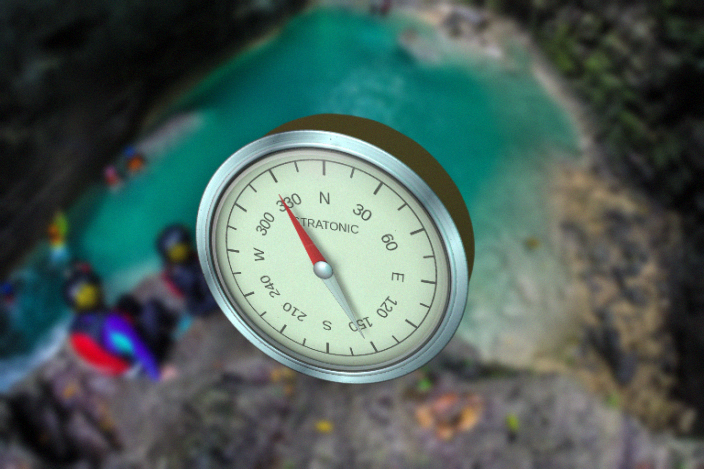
330 °
